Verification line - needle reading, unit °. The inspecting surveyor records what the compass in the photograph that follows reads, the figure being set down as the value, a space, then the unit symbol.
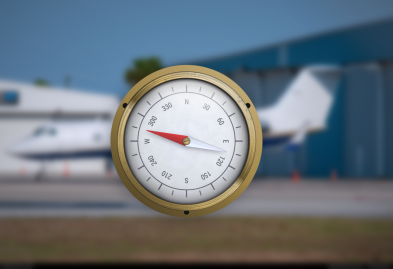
285 °
